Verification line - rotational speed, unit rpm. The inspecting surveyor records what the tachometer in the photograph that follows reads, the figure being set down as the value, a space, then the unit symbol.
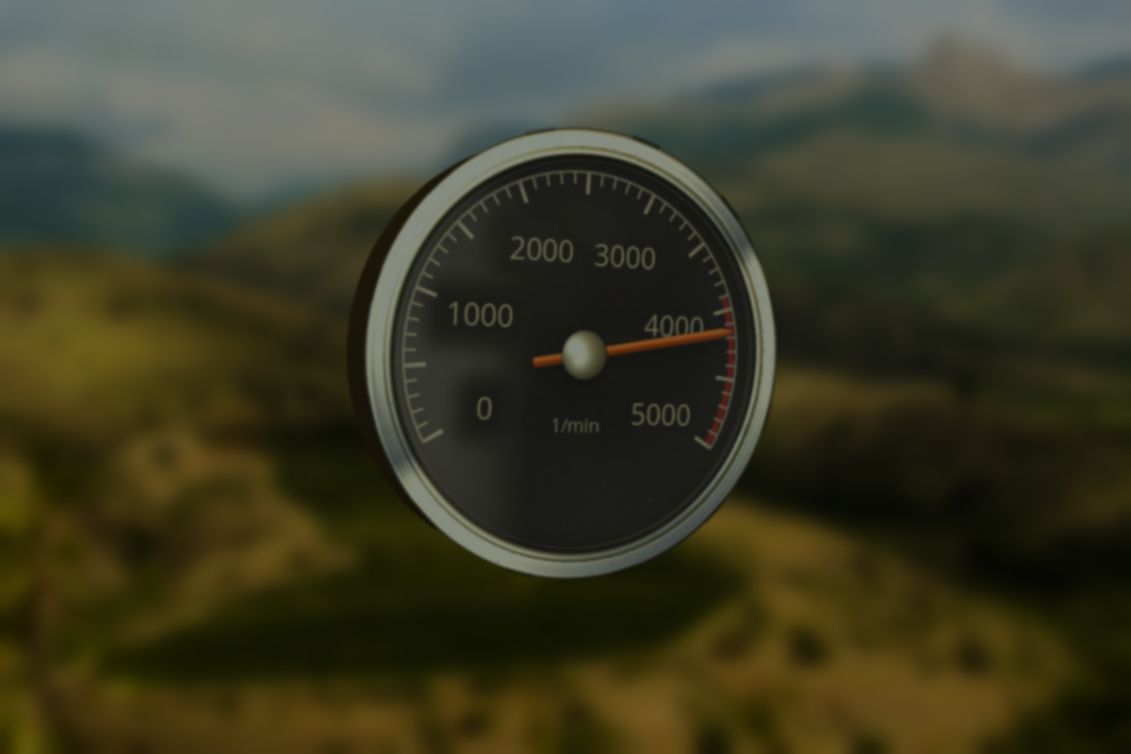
4150 rpm
